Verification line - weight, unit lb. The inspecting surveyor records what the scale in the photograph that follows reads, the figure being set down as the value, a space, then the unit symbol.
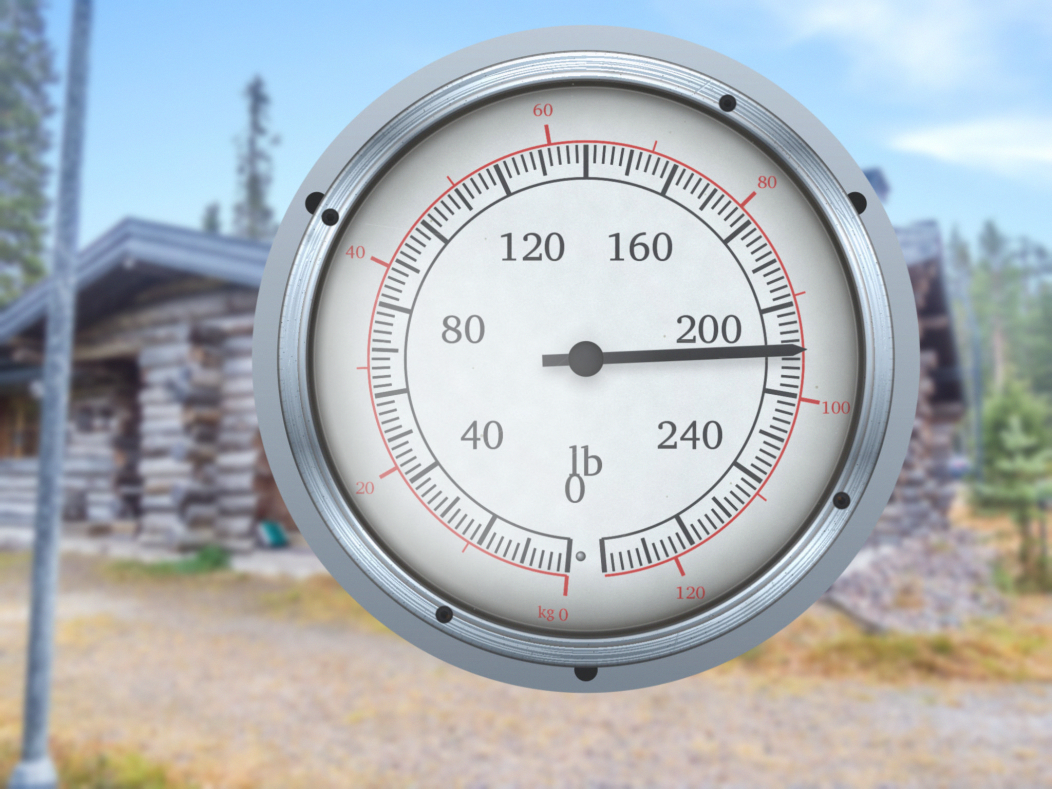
210 lb
